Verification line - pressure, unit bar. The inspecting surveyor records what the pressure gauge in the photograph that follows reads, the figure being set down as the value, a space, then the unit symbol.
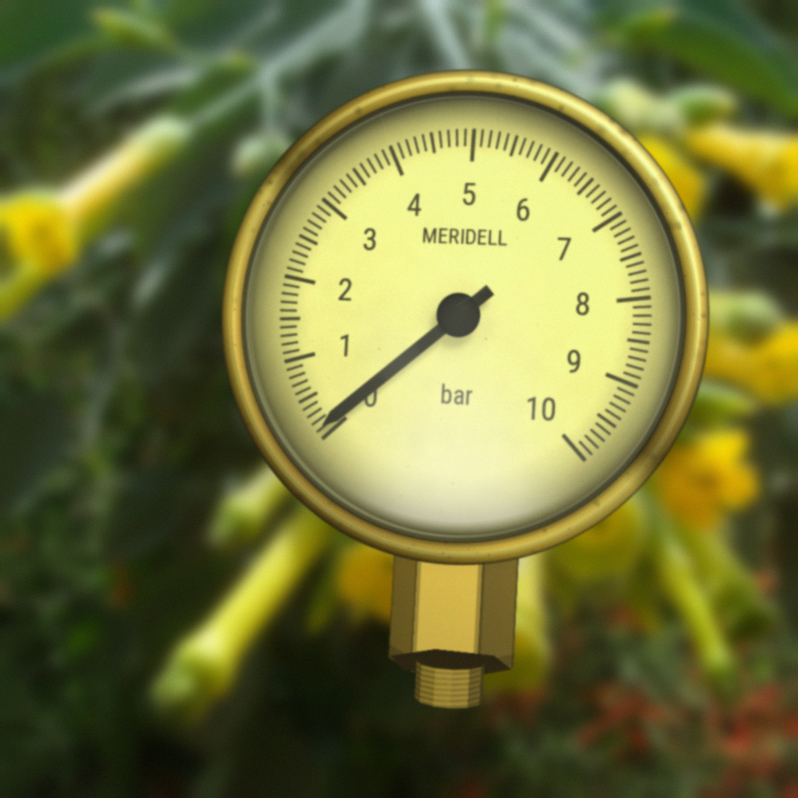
0.1 bar
